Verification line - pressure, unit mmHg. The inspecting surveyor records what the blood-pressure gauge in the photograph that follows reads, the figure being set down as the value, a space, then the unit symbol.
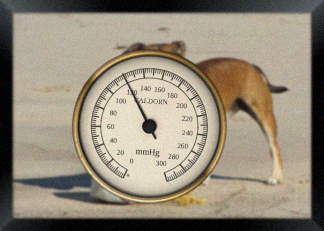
120 mmHg
